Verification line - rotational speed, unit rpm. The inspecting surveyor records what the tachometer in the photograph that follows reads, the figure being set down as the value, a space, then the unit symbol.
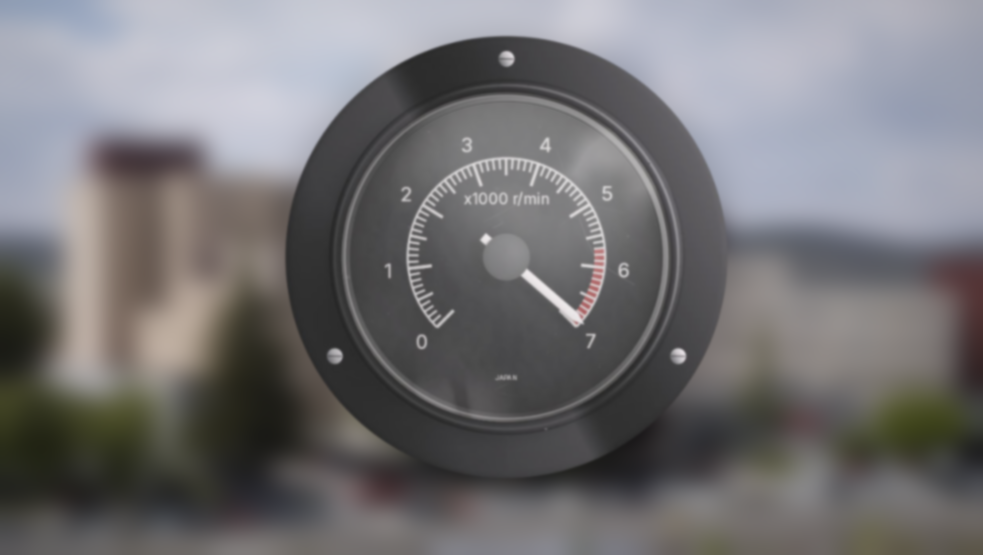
6900 rpm
